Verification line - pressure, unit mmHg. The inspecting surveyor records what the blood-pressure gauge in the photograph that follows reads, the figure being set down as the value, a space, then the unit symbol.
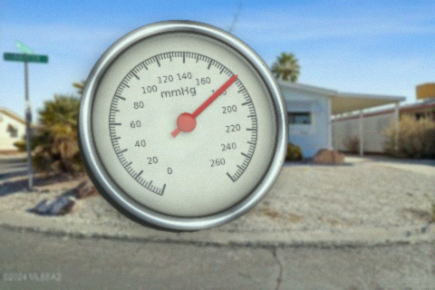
180 mmHg
